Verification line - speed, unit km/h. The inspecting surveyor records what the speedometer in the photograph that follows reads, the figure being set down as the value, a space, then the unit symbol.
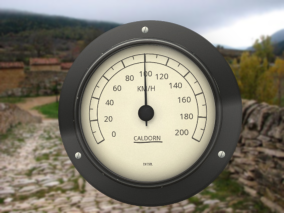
100 km/h
